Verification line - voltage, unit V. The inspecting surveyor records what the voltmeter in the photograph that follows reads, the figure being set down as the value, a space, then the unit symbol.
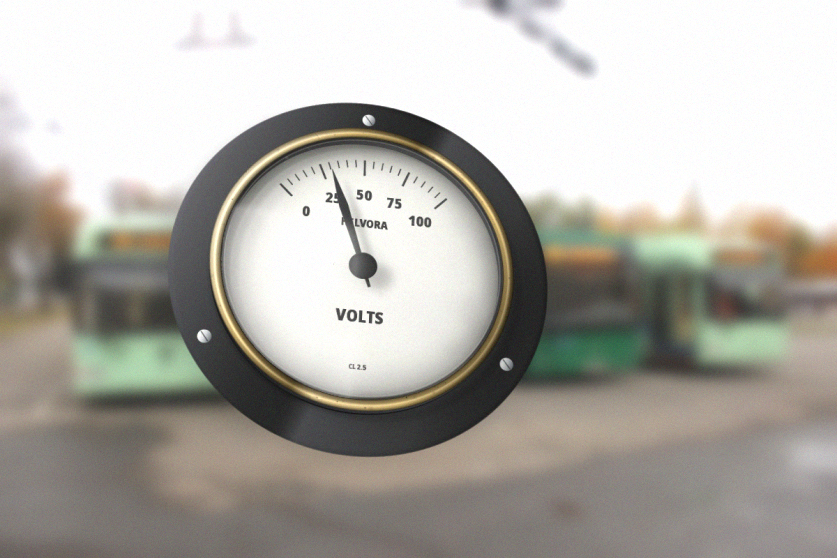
30 V
